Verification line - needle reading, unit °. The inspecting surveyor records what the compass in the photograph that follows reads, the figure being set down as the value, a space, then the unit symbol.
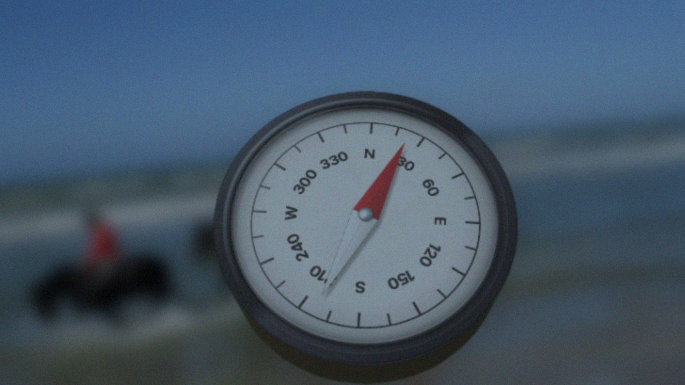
22.5 °
